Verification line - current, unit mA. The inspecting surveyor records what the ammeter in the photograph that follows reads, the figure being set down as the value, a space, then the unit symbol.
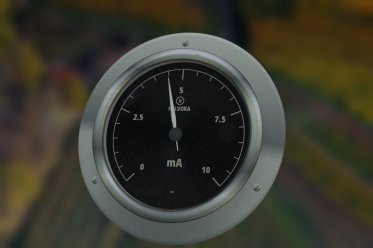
4.5 mA
